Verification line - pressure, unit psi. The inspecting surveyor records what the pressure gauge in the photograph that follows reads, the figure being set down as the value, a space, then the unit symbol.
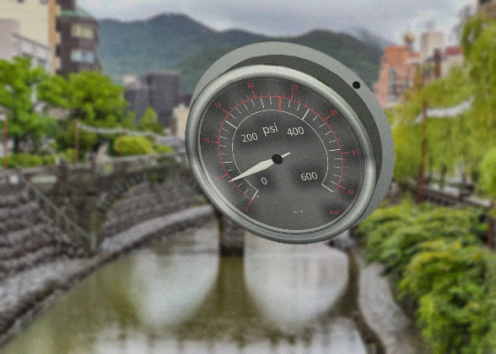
60 psi
